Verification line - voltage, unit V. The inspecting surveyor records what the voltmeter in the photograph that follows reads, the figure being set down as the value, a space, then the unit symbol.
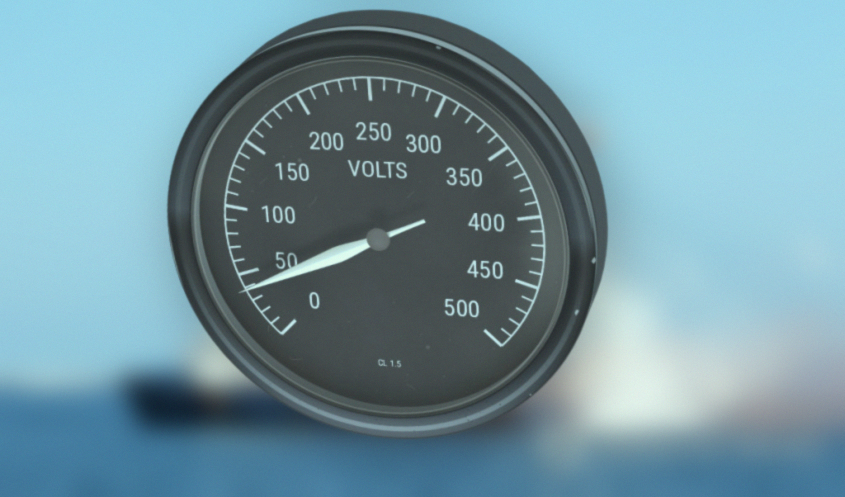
40 V
